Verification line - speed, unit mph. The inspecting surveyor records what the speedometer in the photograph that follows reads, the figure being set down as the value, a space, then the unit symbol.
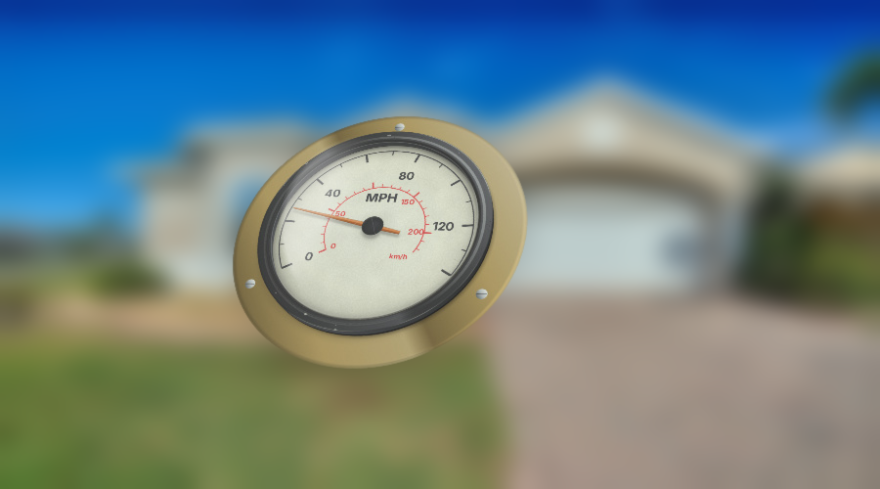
25 mph
